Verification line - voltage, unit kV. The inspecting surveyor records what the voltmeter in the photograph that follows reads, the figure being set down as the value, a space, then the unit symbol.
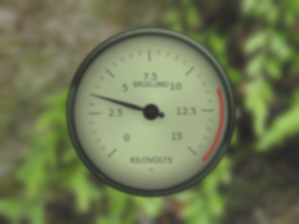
3.5 kV
